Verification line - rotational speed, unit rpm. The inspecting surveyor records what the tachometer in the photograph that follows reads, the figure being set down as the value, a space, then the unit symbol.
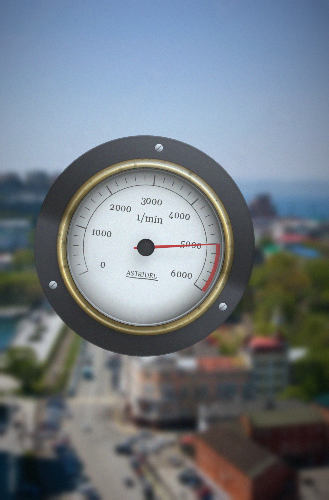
5000 rpm
